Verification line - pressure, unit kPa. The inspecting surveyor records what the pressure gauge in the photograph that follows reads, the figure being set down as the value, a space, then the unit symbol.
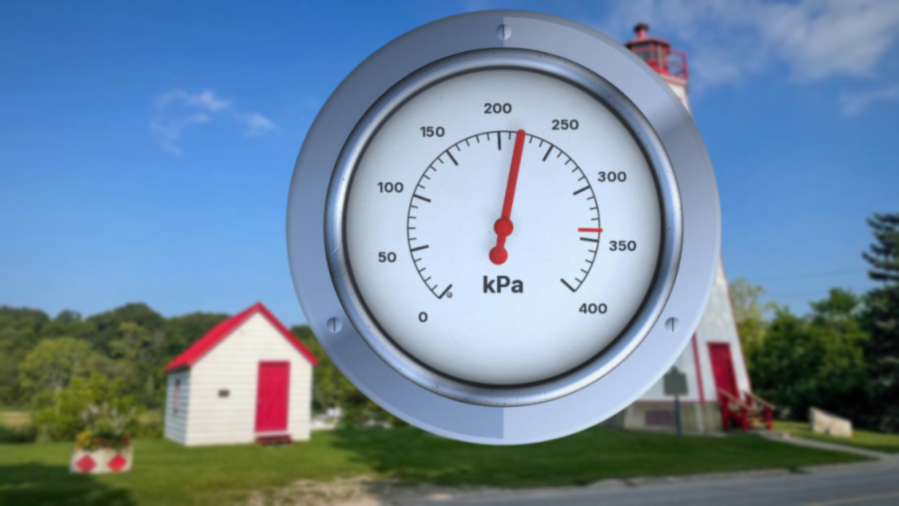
220 kPa
